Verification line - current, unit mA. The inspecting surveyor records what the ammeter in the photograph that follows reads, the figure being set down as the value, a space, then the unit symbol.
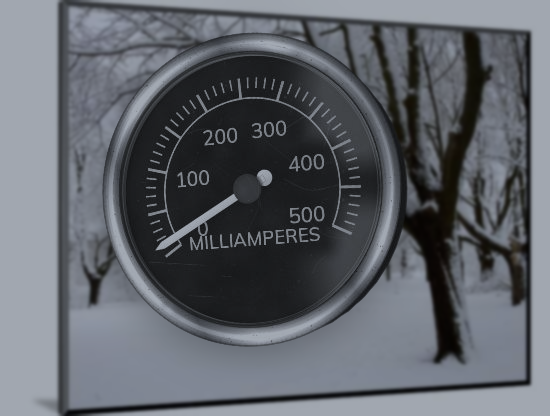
10 mA
